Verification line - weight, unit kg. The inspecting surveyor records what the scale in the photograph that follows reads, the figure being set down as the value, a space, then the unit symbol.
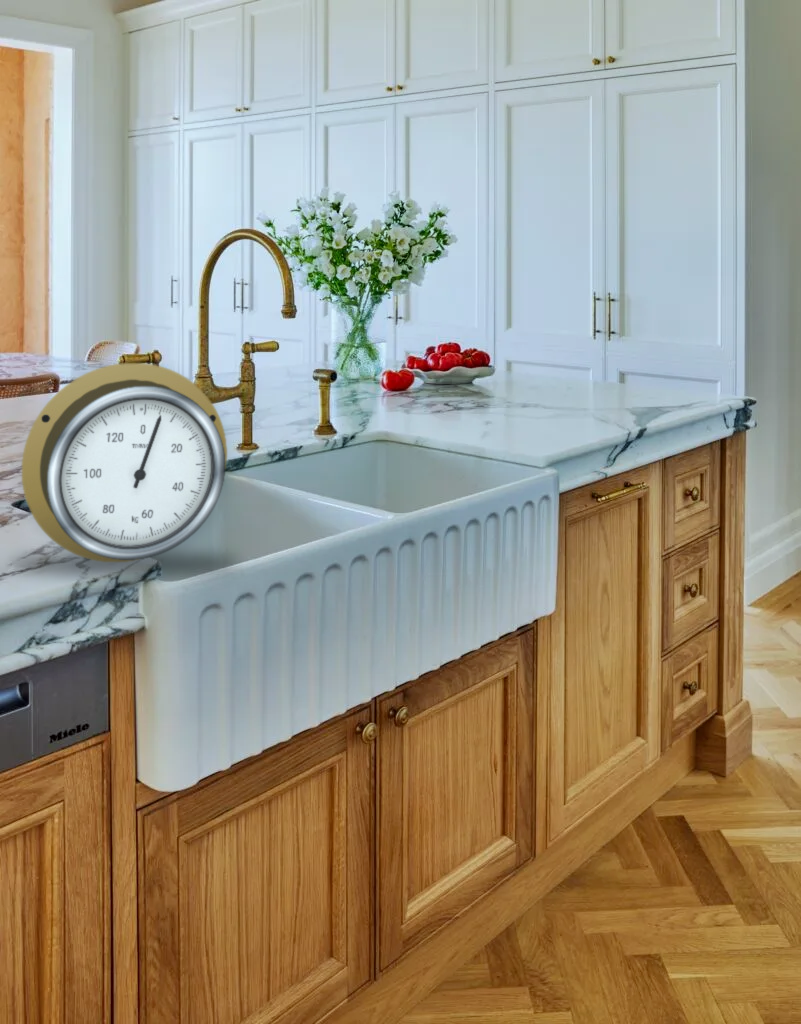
5 kg
